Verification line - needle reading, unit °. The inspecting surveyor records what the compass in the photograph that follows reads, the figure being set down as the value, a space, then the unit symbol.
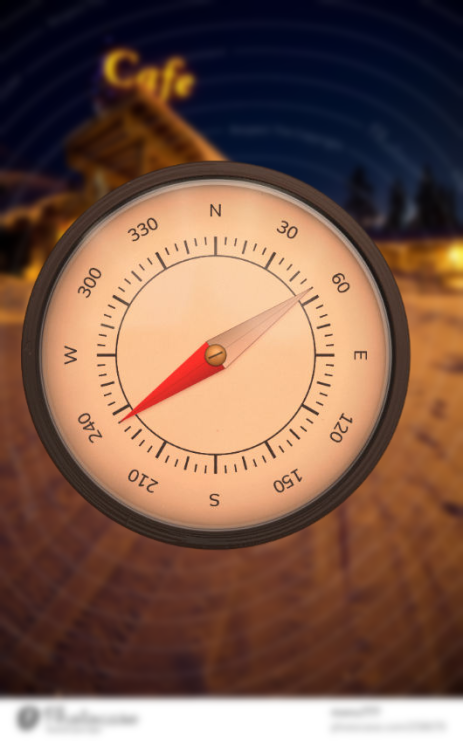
235 °
